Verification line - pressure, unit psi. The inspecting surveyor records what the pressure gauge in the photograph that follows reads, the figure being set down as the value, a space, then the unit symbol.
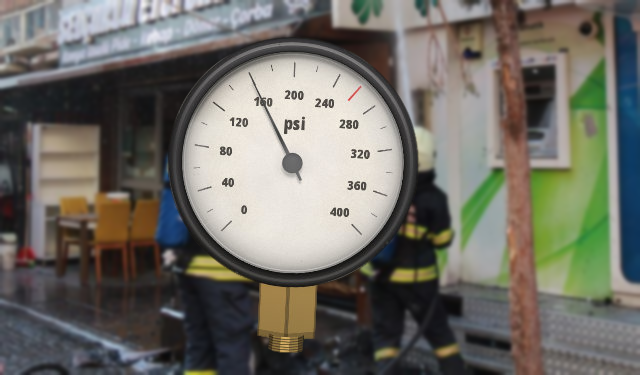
160 psi
